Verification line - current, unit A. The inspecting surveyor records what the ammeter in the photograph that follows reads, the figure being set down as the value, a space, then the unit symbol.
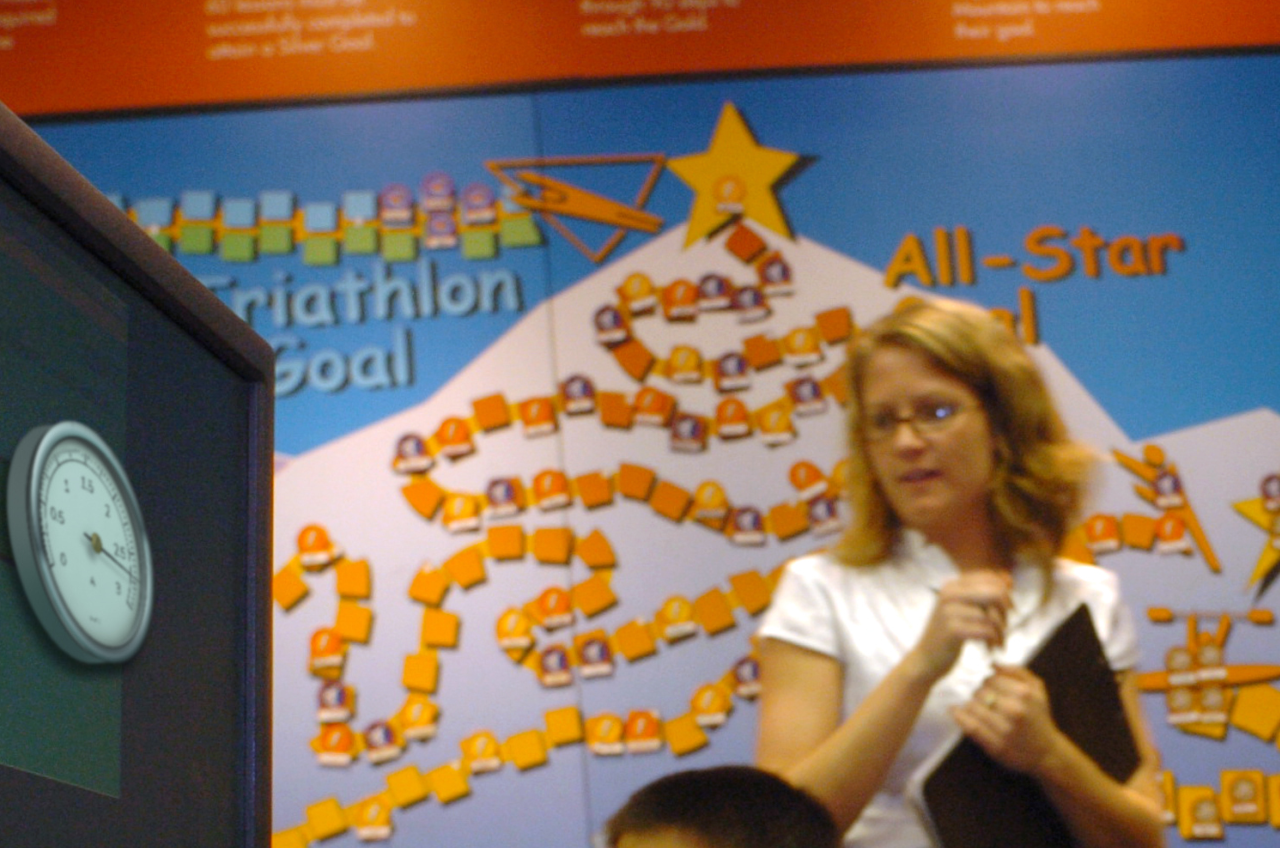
2.75 A
